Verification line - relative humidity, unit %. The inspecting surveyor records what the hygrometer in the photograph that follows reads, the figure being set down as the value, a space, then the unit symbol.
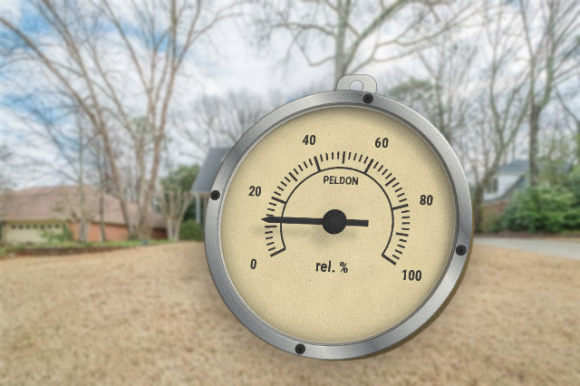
12 %
